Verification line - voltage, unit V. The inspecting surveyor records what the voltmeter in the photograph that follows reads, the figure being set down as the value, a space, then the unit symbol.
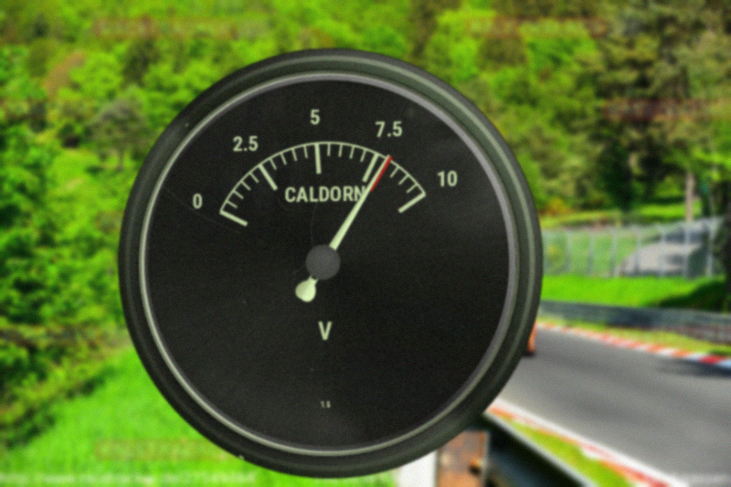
8 V
